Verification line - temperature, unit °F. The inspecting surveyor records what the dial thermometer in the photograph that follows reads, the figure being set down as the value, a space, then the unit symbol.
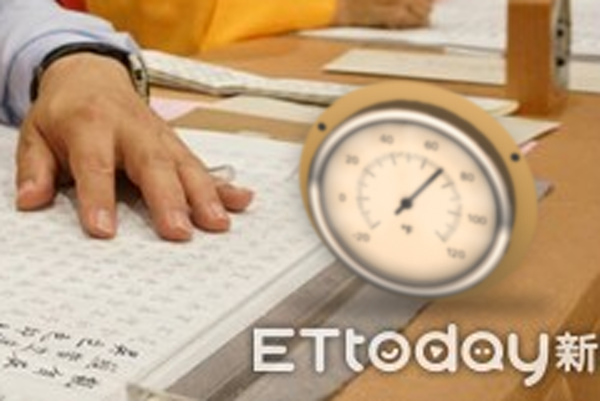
70 °F
